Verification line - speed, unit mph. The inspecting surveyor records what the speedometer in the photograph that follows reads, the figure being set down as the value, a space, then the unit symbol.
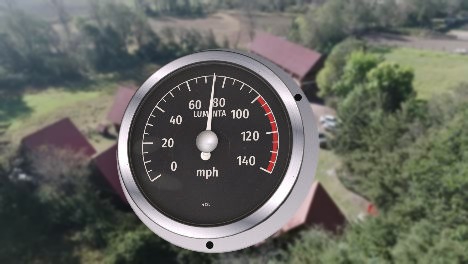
75 mph
